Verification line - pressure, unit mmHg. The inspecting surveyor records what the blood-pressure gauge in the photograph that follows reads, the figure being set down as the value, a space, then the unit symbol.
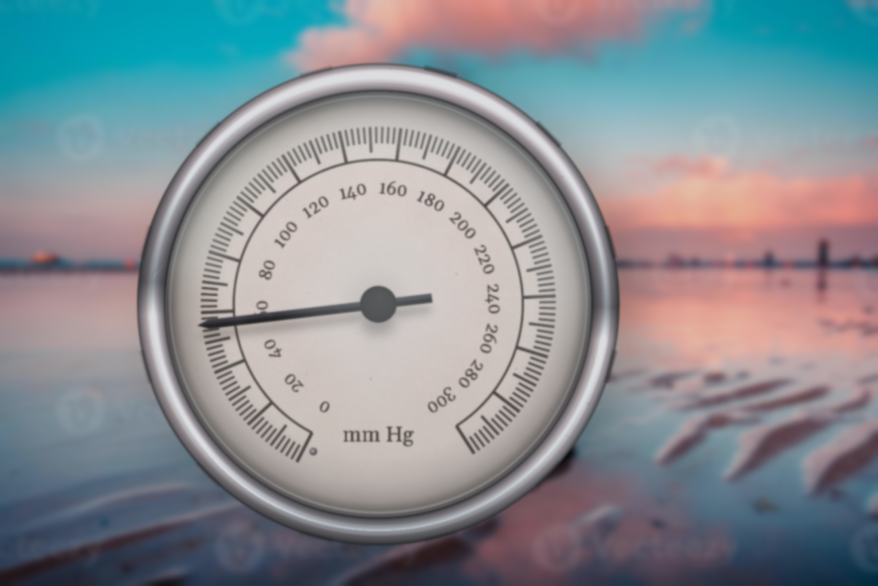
56 mmHg
